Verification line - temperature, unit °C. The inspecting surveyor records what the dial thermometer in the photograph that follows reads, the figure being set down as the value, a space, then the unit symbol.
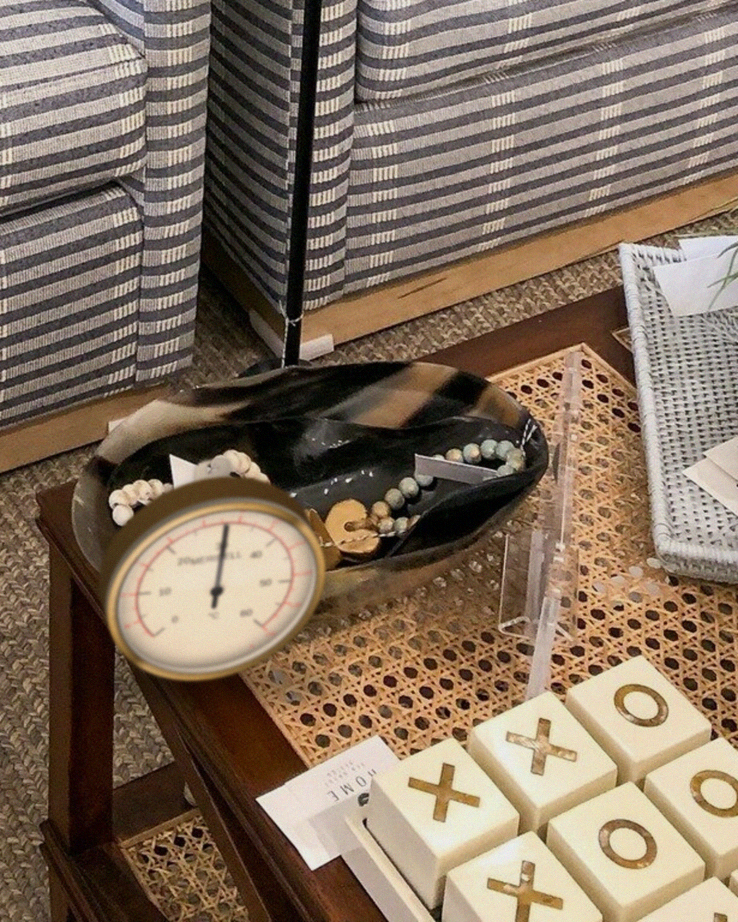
30 °C
